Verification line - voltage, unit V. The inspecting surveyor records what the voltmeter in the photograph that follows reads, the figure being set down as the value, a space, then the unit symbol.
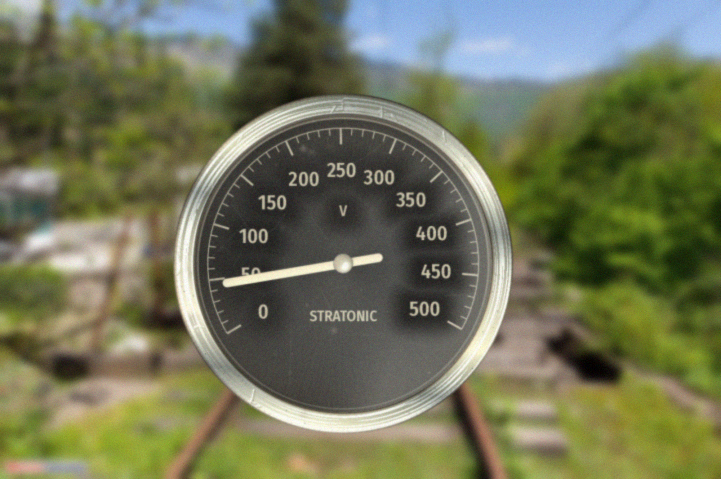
45 V
